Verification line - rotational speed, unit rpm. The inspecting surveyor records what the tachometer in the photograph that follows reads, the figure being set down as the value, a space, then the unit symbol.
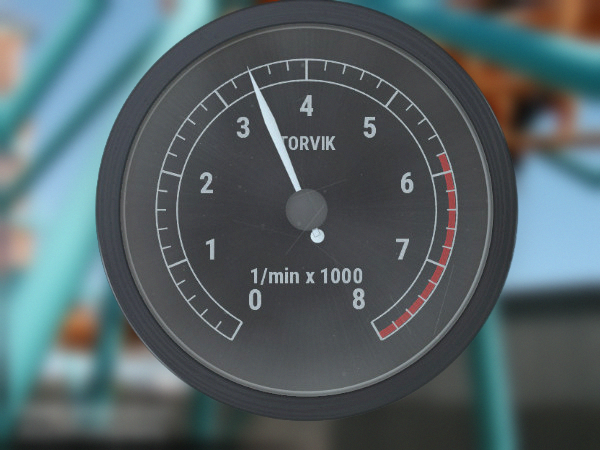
3400 rpm
